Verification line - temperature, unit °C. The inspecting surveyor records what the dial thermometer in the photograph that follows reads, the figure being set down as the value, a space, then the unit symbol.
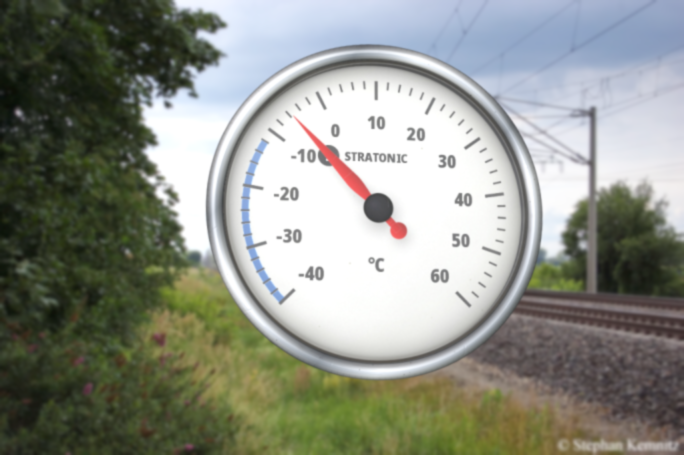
-6 °C
